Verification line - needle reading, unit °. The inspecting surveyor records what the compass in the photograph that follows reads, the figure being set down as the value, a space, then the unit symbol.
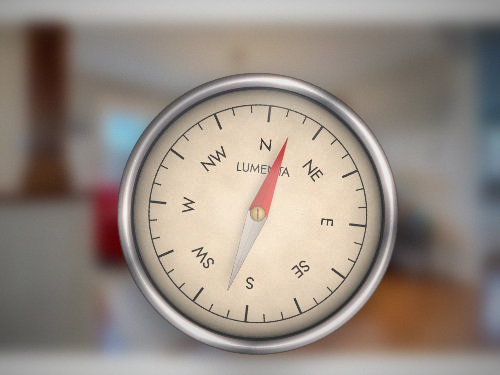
15 °
